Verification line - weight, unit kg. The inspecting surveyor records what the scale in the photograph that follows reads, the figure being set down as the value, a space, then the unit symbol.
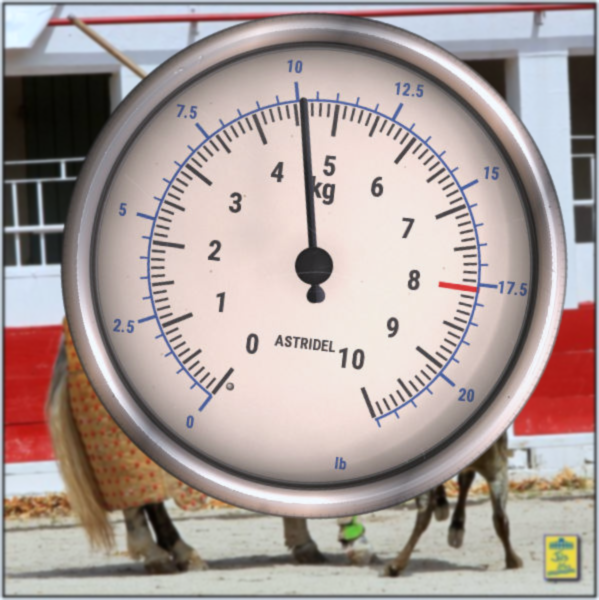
4.6 kg
